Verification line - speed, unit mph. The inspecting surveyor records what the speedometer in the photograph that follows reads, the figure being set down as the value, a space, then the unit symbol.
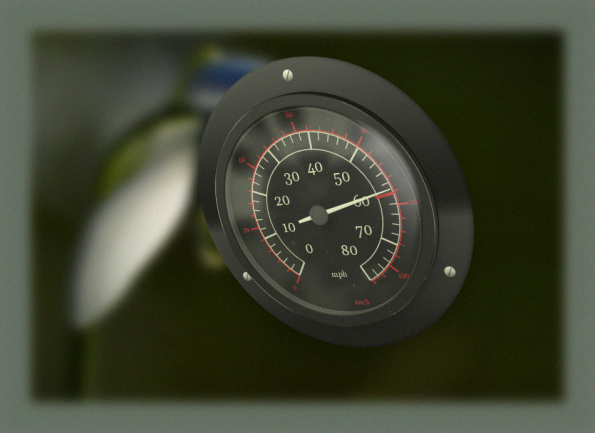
59 mph
